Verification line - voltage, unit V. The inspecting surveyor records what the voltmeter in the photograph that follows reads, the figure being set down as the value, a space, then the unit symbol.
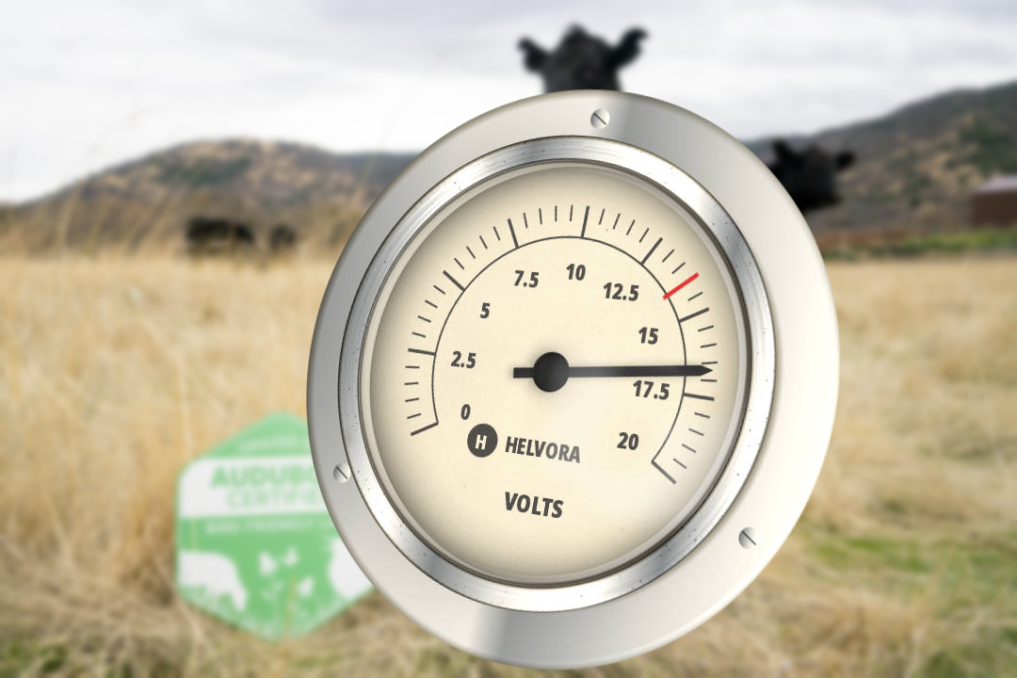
16.75 V
